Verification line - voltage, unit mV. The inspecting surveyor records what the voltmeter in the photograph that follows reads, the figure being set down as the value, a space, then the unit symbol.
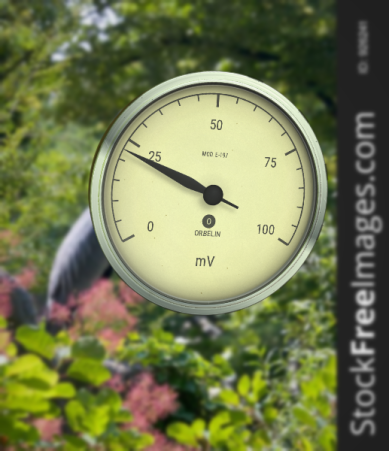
22.5 mV
